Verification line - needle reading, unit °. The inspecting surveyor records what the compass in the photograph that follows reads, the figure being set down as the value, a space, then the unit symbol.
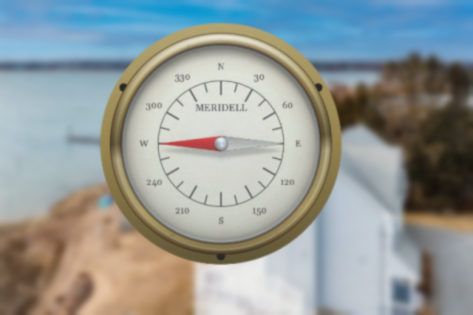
270 °
